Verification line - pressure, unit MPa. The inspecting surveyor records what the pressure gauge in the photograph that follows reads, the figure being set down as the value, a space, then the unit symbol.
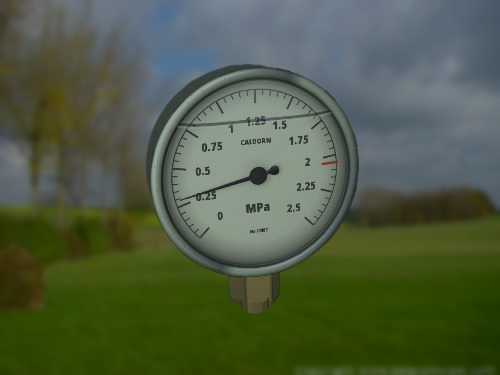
0.3 MPa
